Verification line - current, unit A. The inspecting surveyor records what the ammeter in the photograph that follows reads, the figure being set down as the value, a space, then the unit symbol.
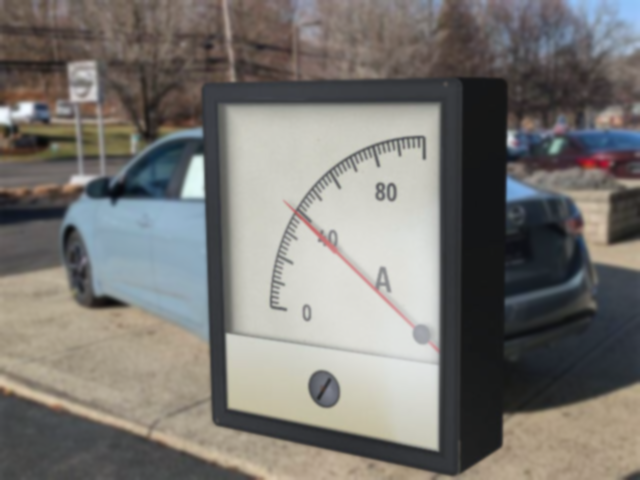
40 A
